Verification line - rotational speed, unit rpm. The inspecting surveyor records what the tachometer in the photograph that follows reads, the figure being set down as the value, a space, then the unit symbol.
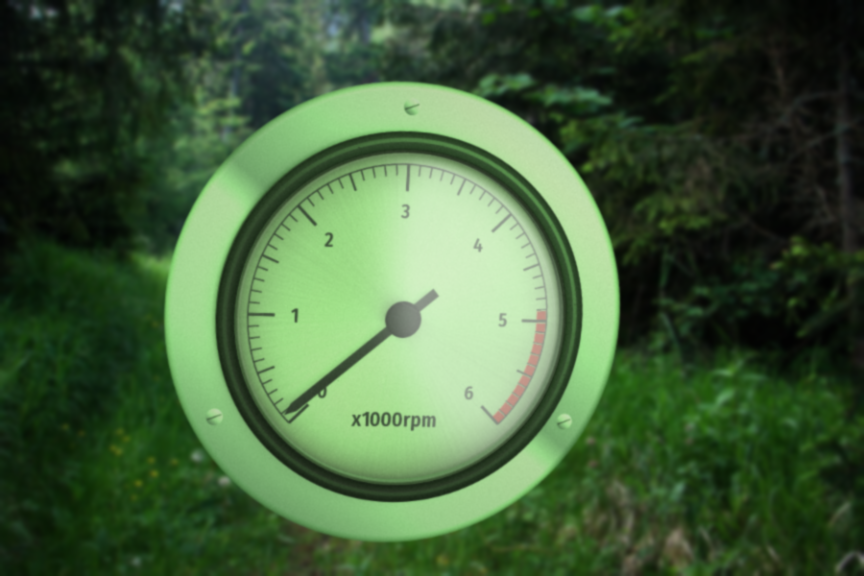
100 rpm
